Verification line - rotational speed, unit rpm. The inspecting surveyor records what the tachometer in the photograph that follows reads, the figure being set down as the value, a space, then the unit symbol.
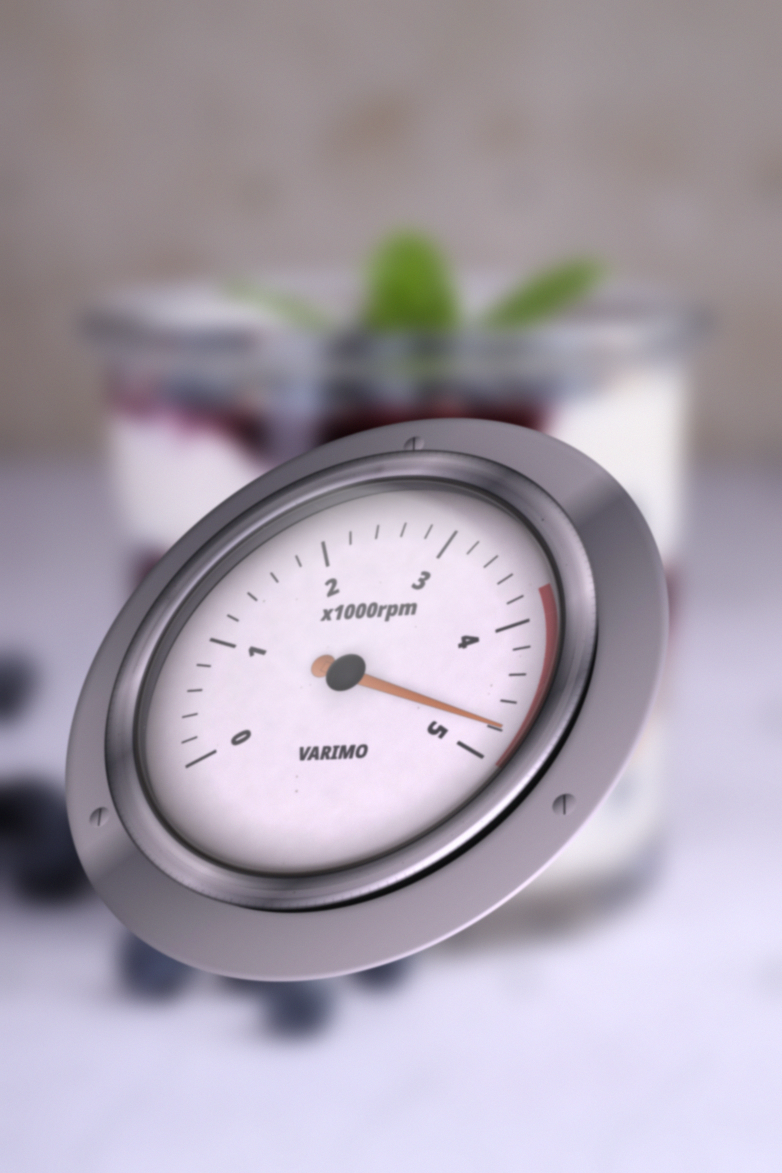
4800 rpm
